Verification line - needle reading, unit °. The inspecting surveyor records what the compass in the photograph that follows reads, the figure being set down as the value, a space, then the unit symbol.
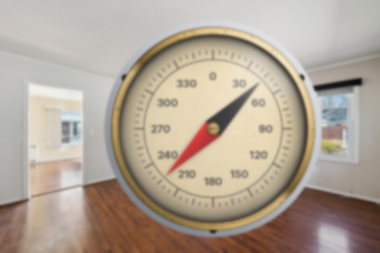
225 °
